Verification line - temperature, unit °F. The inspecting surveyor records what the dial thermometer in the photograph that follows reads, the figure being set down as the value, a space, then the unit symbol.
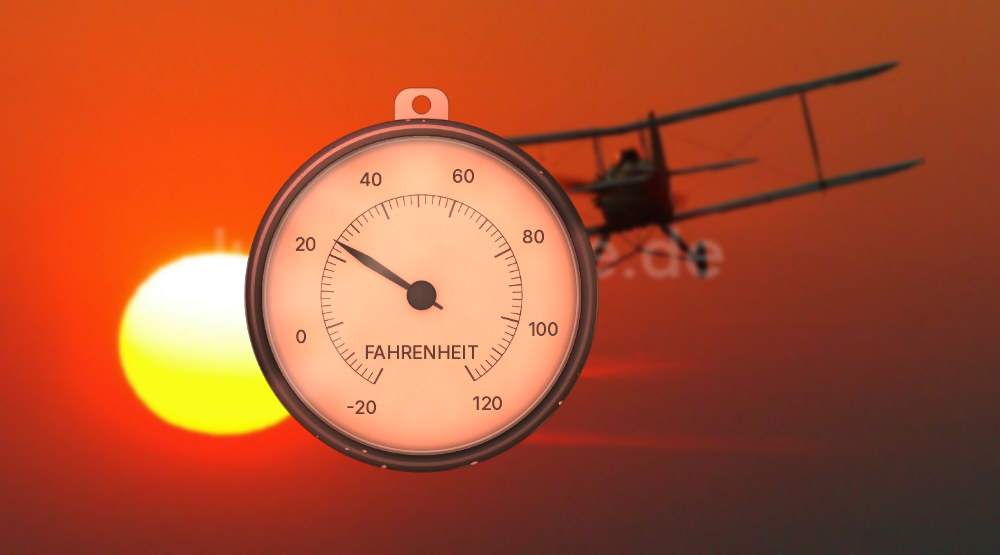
24 °F
